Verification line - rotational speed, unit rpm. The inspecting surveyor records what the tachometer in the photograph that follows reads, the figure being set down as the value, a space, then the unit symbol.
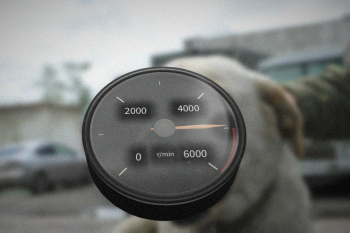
5000 rpm
